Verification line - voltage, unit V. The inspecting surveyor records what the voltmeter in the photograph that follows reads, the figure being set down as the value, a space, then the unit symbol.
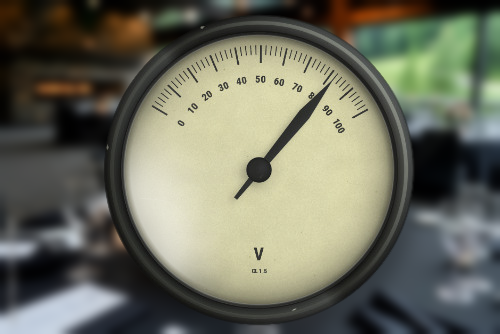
82 V
